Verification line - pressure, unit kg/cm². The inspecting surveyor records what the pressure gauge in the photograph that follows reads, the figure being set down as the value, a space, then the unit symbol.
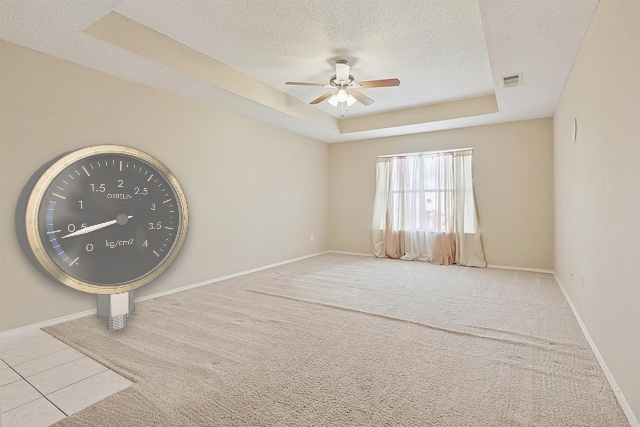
0.4 kg/cm²
